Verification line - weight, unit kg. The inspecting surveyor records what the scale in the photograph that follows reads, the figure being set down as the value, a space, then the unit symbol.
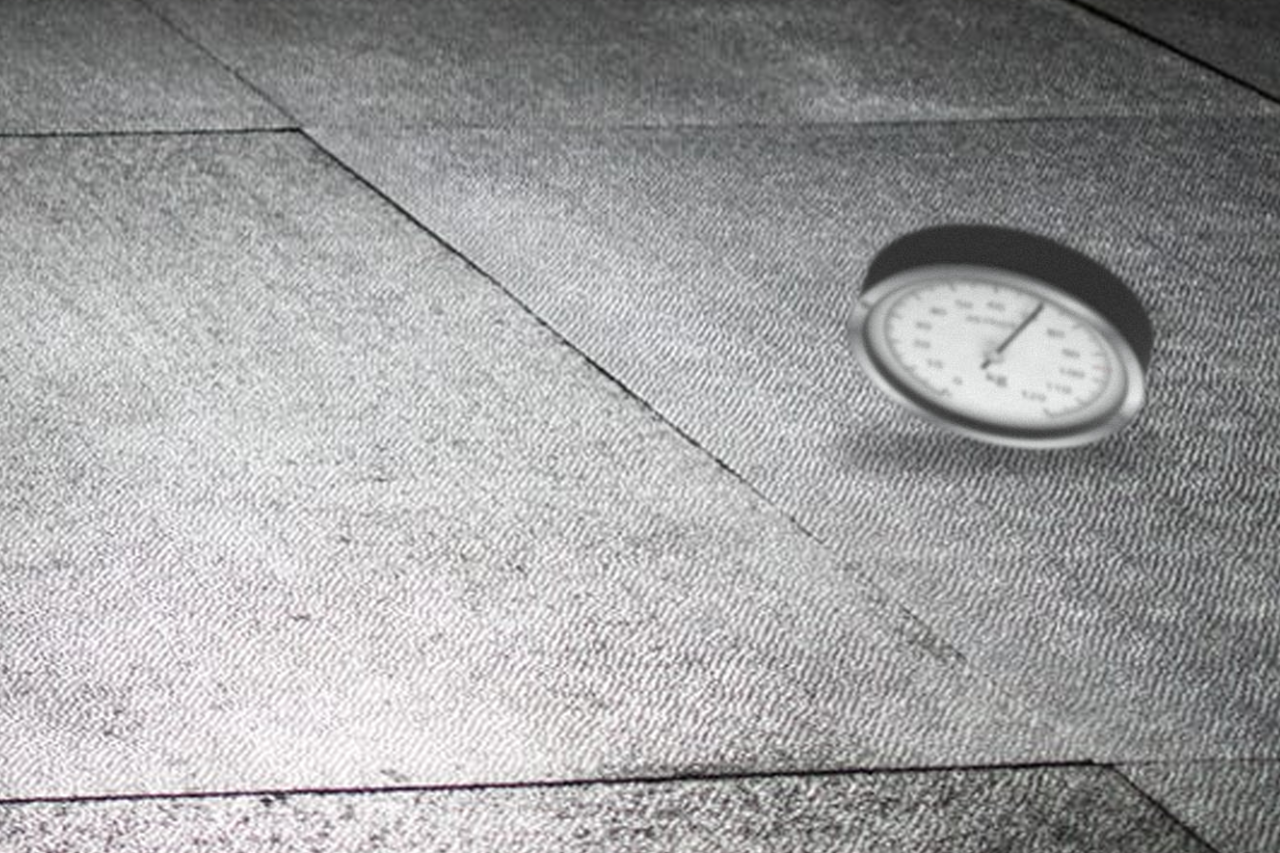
70 kg
